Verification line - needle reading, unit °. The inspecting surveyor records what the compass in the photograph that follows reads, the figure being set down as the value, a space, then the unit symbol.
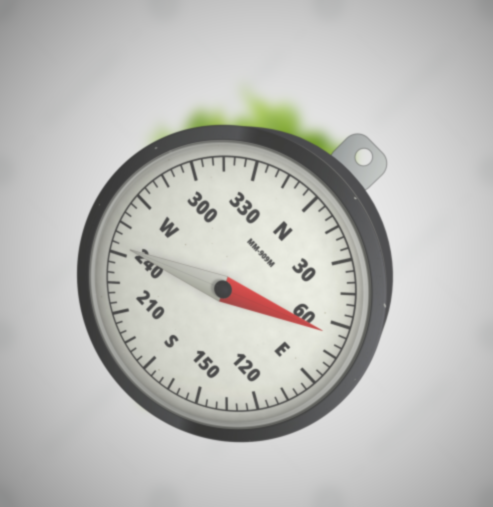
65 °
